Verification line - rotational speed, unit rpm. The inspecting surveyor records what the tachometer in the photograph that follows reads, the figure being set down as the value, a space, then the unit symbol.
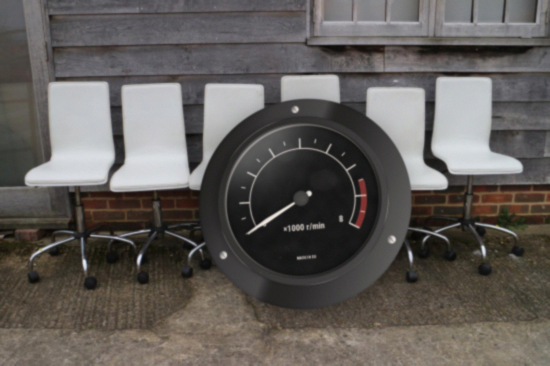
0 rpm
